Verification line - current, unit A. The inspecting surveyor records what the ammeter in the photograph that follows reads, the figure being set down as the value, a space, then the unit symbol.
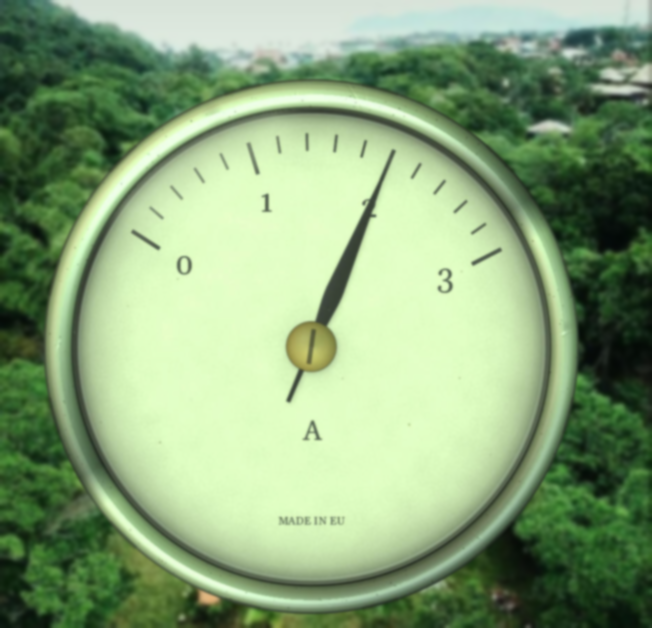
2 A
